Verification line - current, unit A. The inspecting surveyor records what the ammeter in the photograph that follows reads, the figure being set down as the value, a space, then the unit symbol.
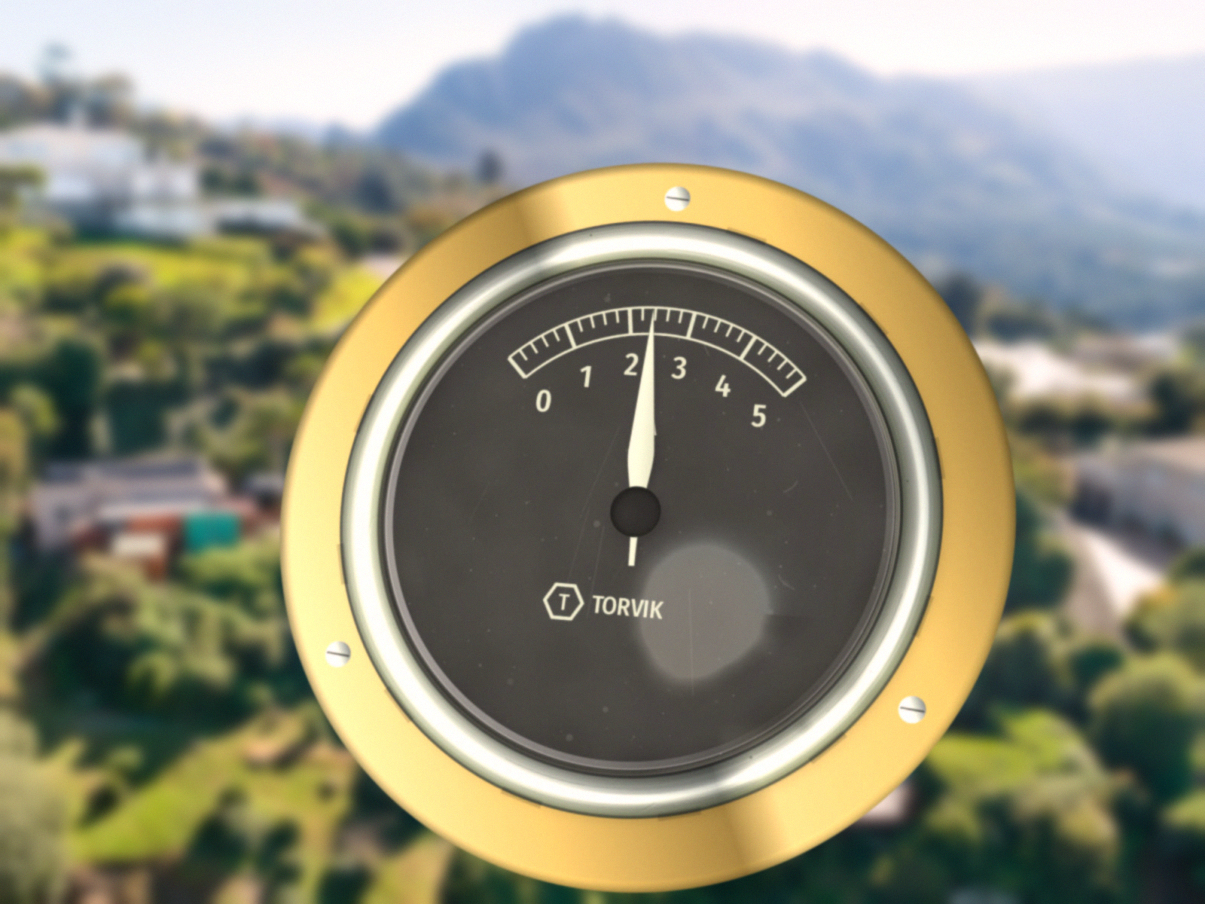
2.4 A
